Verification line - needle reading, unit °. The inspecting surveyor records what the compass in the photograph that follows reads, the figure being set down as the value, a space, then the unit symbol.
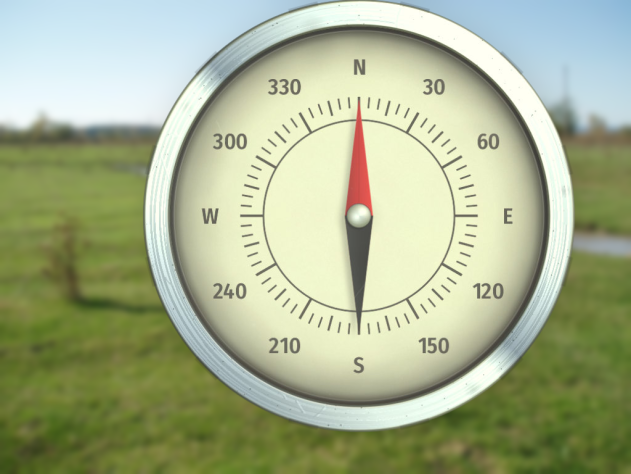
0 °
